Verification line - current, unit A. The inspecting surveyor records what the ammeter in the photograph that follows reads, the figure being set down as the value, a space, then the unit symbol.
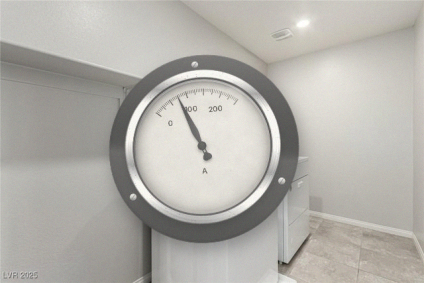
75 A
